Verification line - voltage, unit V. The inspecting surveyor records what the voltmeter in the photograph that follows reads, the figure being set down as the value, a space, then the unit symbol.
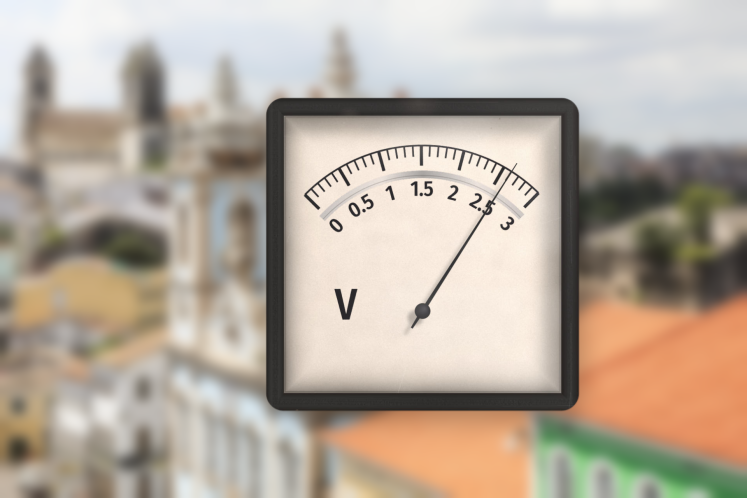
2.6 V
